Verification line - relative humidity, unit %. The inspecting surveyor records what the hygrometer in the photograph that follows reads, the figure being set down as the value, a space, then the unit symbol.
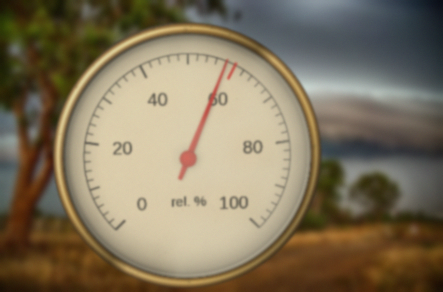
58 %
